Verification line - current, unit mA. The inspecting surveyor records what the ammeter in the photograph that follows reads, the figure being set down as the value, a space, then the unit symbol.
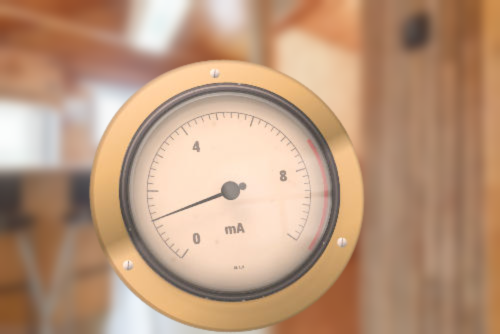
1.2 mA
